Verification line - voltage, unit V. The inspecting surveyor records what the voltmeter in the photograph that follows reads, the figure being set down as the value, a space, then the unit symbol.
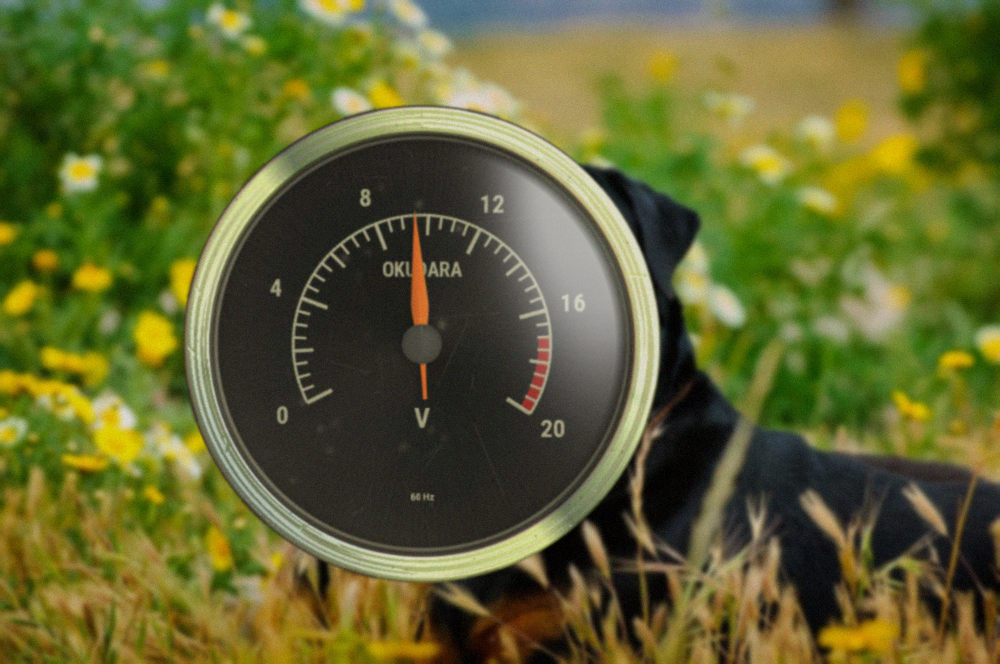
9.5 V
